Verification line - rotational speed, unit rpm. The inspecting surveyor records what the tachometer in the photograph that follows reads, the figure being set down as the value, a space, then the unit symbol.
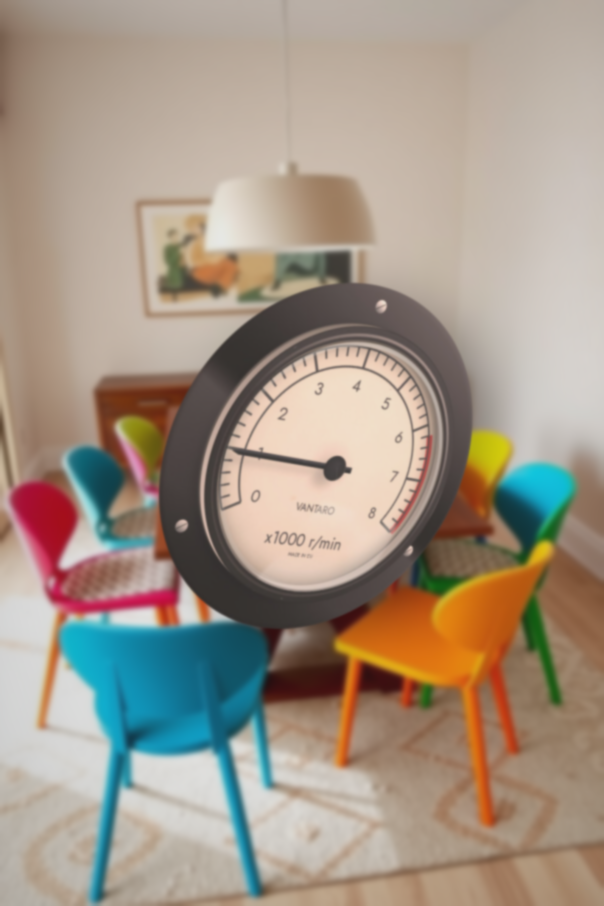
1000 rpm
